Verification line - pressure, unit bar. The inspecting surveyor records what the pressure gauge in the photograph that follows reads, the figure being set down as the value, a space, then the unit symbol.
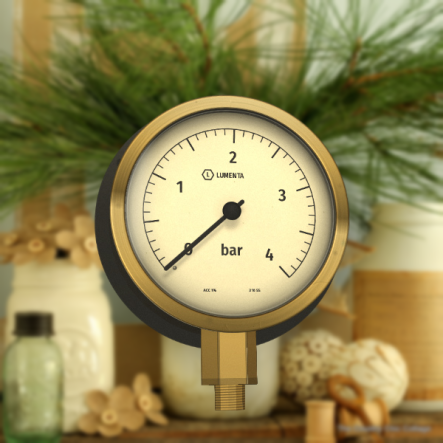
0 bar
